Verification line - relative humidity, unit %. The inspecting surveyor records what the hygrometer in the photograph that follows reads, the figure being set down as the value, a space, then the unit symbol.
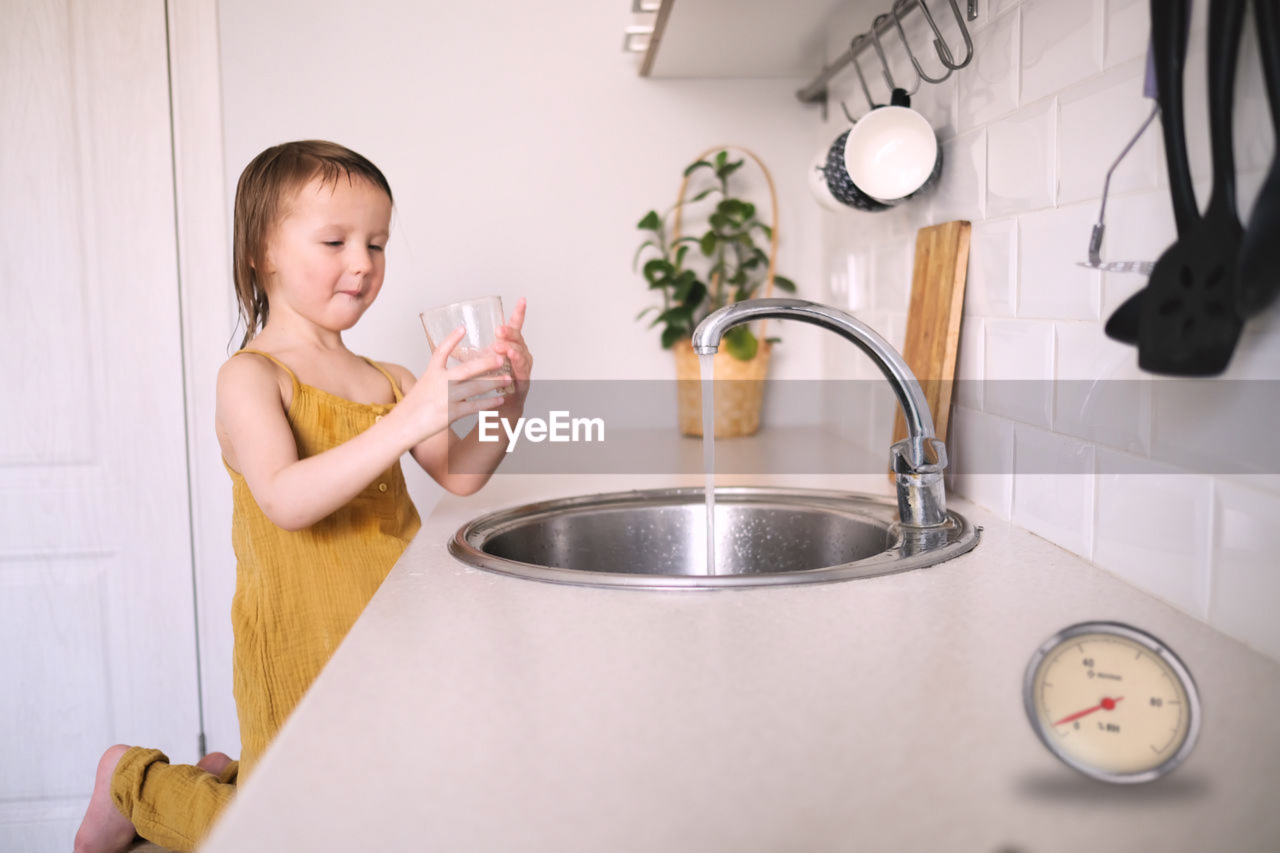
5 %
